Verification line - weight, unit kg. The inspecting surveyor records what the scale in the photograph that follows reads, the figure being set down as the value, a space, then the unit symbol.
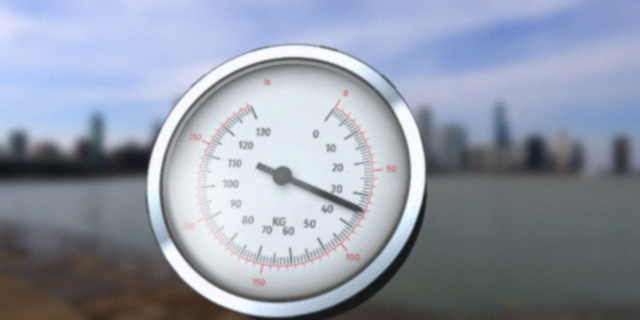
35 kg
